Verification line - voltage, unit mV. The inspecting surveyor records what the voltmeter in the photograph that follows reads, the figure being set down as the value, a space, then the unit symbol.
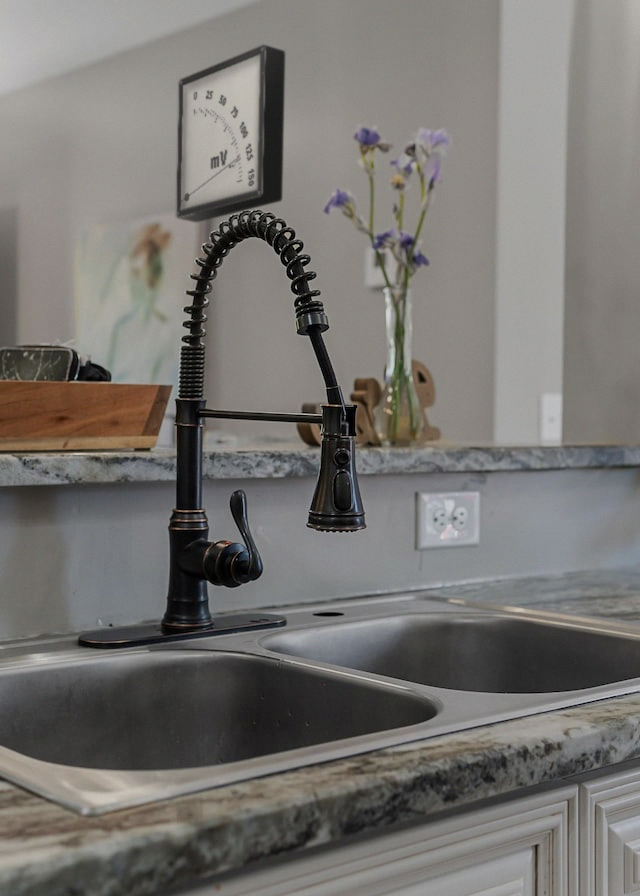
125 mV
